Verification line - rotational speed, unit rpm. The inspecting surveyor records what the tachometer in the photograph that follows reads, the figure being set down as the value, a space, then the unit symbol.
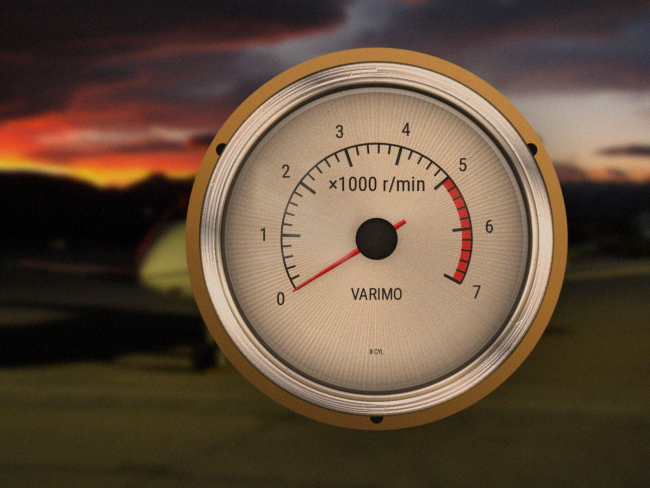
0 rpm
